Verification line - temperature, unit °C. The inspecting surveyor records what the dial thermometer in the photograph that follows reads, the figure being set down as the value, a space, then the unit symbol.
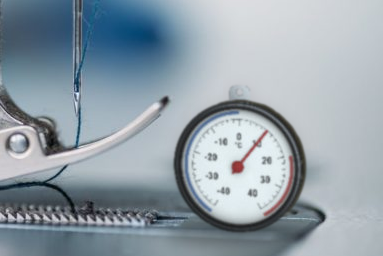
10 °C
